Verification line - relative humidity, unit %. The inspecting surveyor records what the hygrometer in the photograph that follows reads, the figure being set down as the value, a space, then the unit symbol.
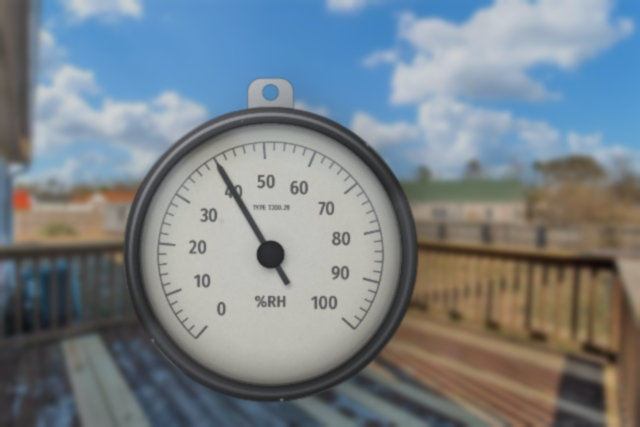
40 %
